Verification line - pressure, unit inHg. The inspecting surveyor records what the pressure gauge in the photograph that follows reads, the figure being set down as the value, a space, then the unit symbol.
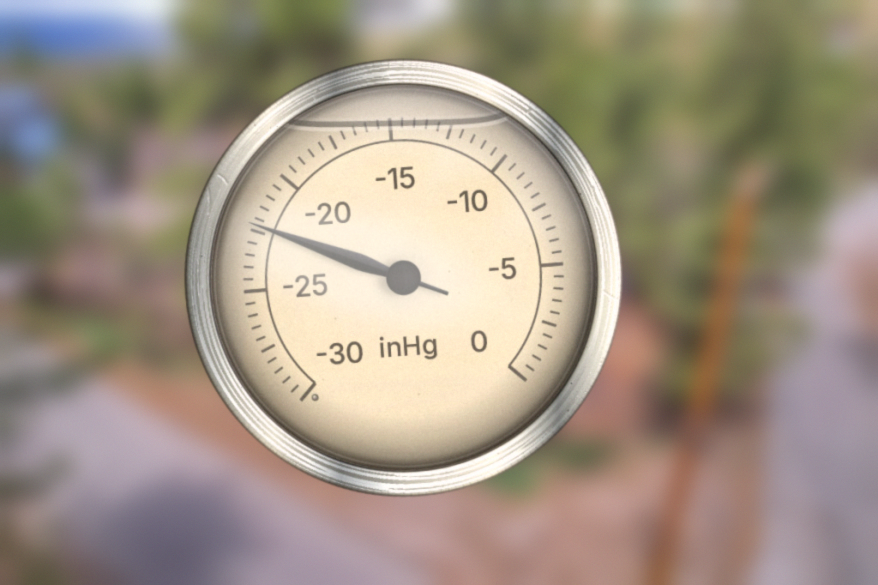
-22.25 inHg
